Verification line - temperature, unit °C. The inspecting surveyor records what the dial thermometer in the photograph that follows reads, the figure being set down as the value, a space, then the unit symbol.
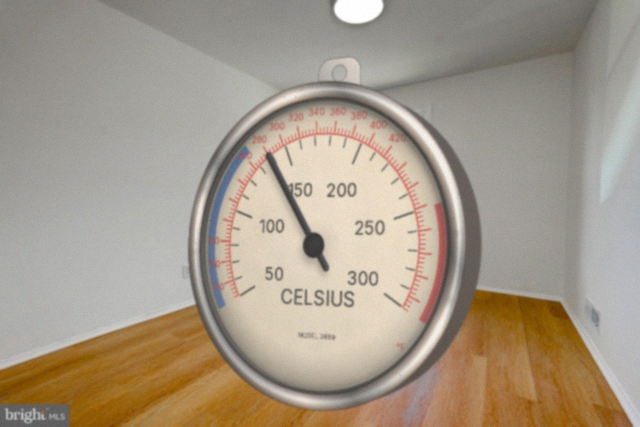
140 °C
